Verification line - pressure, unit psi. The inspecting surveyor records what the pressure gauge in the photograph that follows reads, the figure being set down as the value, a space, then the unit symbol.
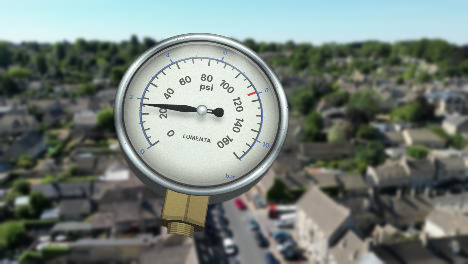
25 psi
